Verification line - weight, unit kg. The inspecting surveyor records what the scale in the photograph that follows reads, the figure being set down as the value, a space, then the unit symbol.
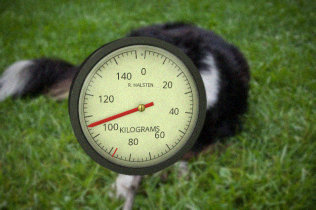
106 kg
